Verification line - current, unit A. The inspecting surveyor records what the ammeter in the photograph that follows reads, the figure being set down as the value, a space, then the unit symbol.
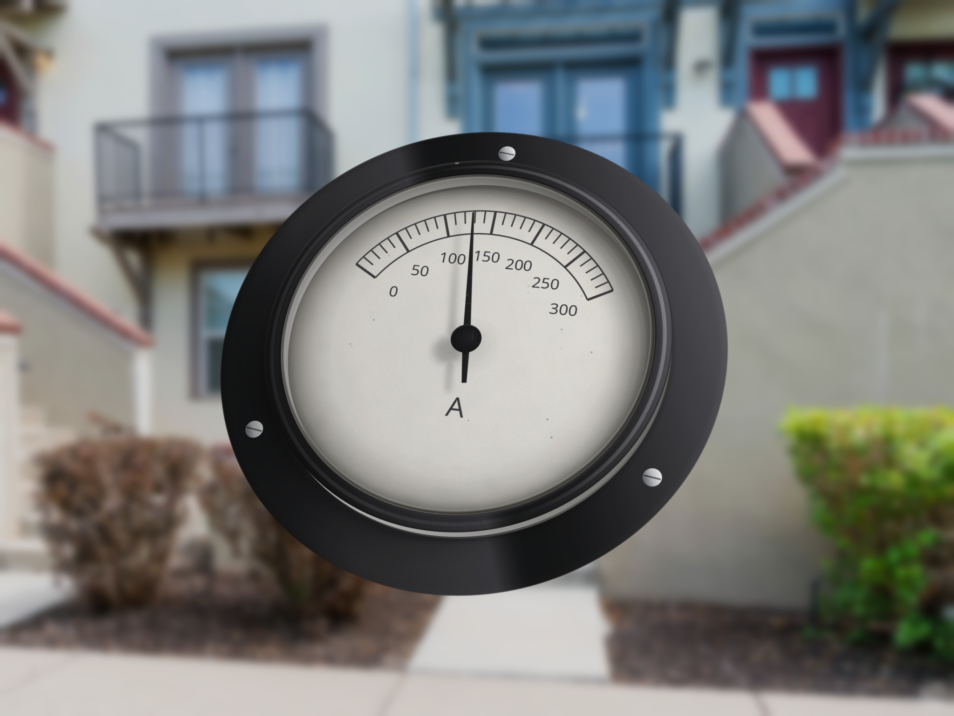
130 A
